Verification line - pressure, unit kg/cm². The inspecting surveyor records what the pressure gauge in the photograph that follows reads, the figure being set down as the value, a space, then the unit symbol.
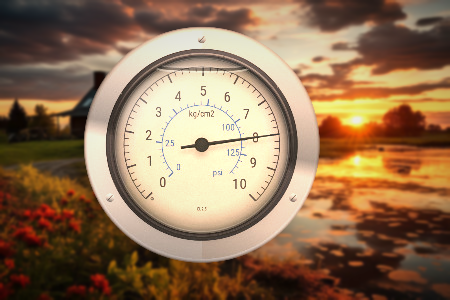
8 kg/cm²
